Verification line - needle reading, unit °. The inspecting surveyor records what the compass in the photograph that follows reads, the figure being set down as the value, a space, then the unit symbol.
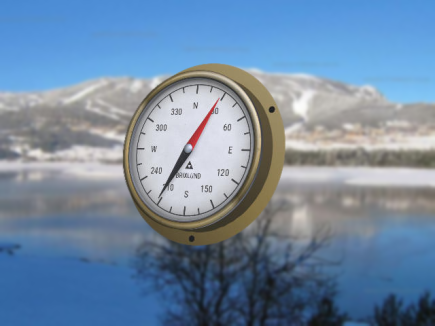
30 °
